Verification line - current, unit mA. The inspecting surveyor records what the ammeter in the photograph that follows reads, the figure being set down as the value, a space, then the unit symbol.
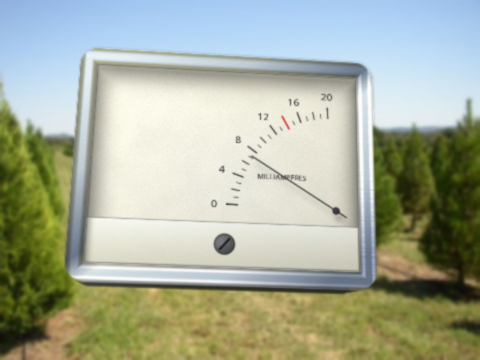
7 mA
